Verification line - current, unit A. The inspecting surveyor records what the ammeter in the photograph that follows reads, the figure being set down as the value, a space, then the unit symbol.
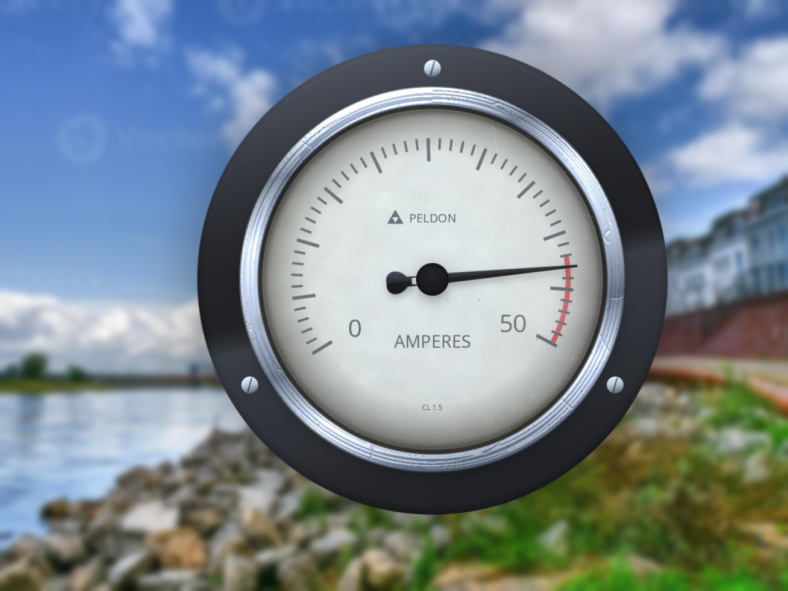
43 A
